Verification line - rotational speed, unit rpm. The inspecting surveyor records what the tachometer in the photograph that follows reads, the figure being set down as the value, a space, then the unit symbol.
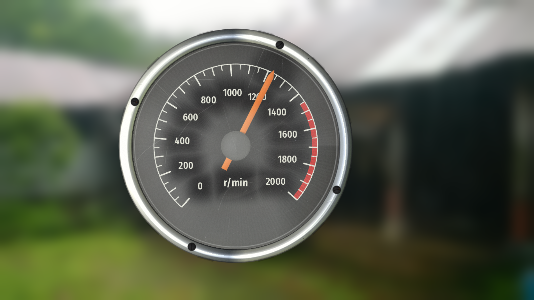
1225 rpm
